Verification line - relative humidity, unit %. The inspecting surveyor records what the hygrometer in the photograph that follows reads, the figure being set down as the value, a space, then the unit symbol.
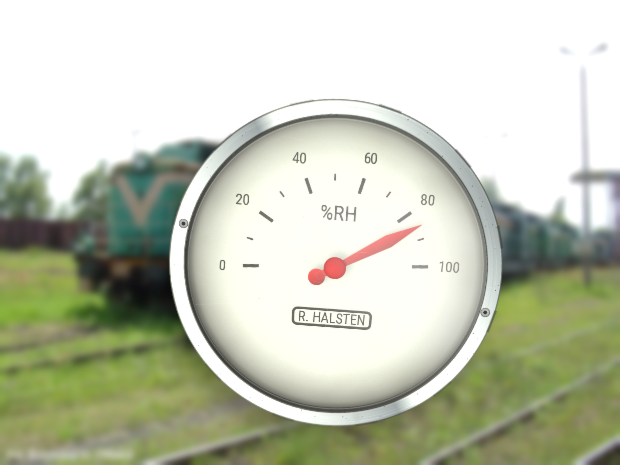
85 %
